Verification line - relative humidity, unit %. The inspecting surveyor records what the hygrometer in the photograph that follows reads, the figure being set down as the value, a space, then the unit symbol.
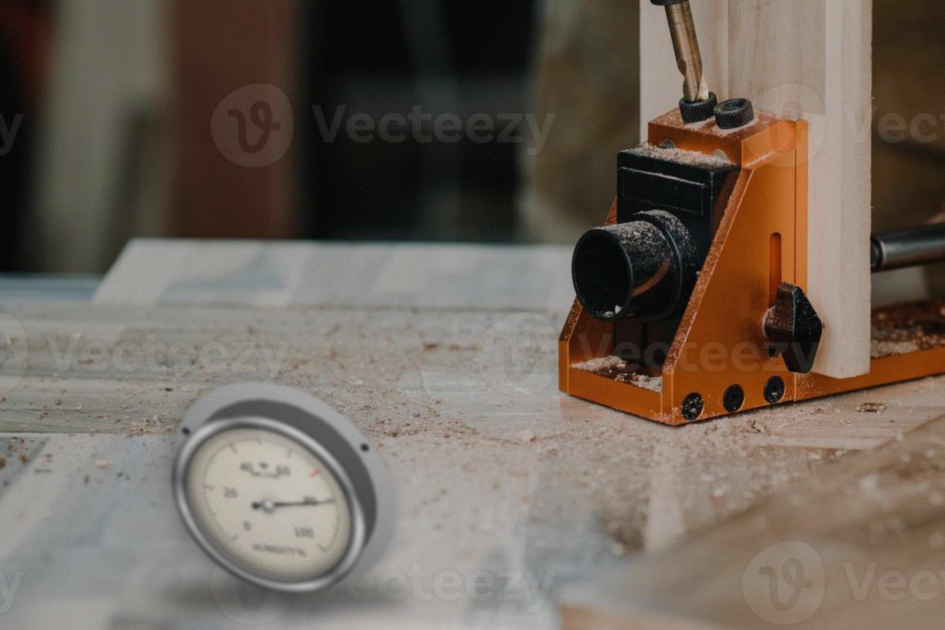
80 %
